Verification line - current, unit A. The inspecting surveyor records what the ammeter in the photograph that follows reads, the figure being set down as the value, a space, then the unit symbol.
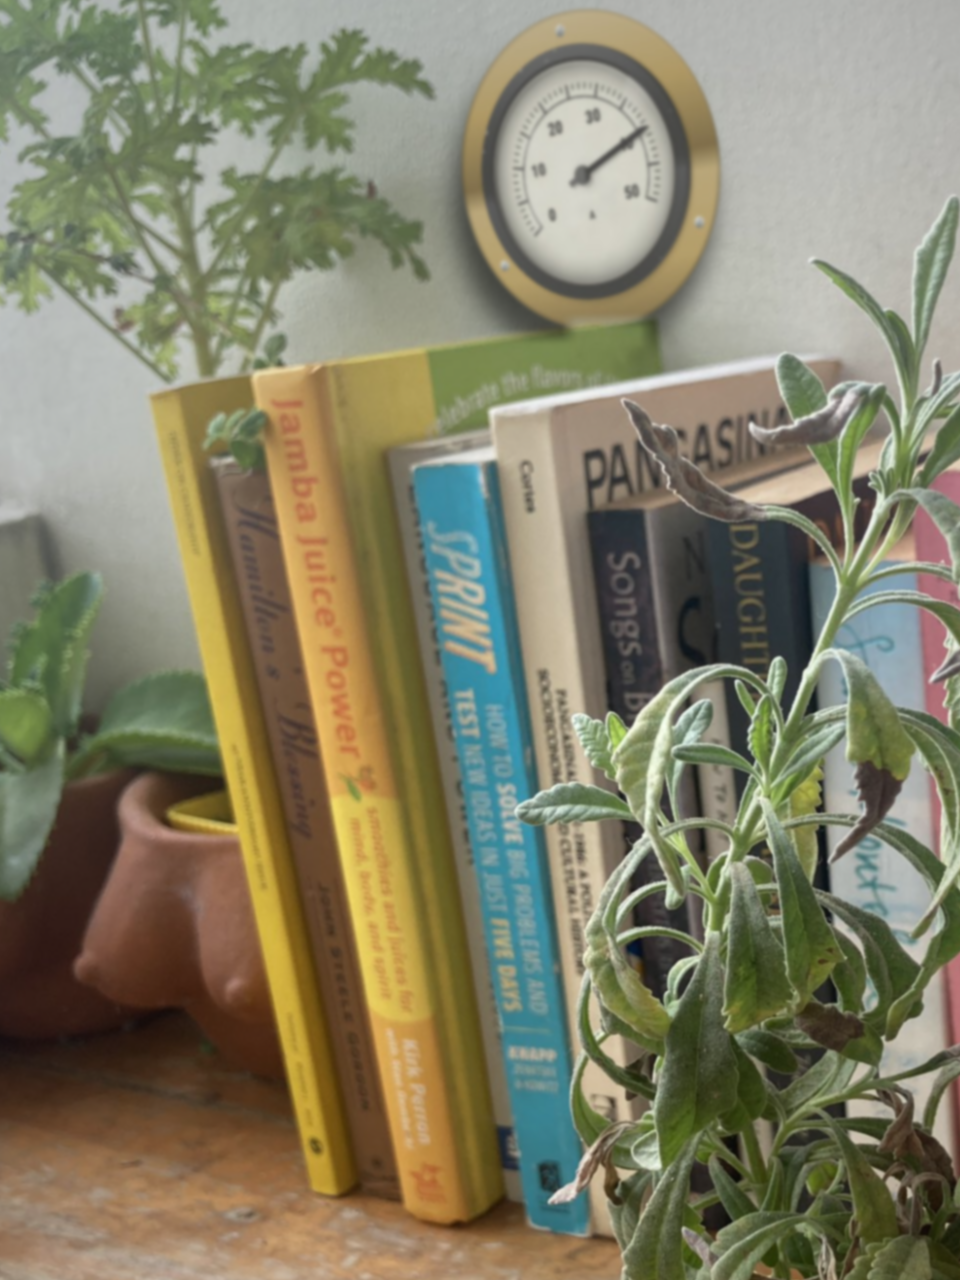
40 A
